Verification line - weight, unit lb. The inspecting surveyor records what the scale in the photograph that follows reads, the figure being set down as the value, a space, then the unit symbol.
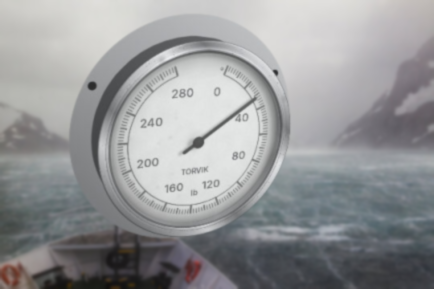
30 lb
